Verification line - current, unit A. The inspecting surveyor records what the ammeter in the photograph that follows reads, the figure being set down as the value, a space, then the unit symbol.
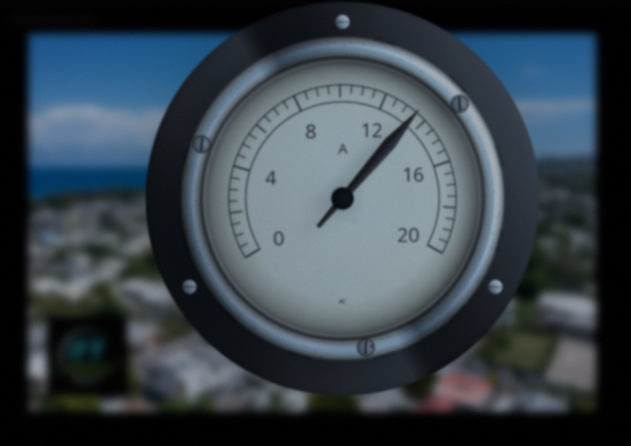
13.5 A
